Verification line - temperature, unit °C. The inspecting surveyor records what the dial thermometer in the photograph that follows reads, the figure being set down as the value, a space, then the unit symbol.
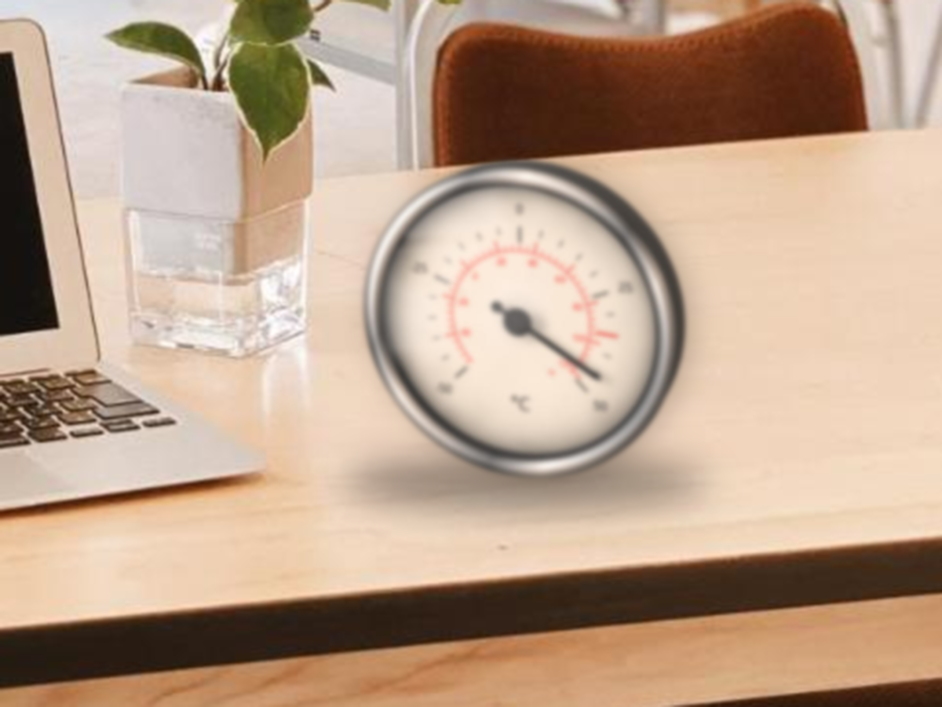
45 °C
